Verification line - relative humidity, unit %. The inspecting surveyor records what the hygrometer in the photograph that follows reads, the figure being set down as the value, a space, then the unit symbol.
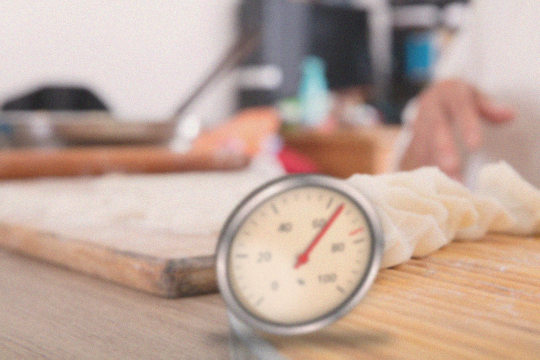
64 %
